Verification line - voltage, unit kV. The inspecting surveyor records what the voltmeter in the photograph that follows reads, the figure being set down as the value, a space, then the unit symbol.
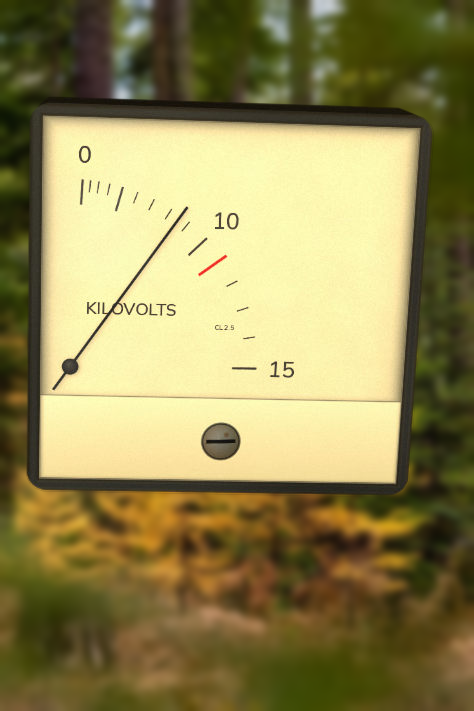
8.5 kV
